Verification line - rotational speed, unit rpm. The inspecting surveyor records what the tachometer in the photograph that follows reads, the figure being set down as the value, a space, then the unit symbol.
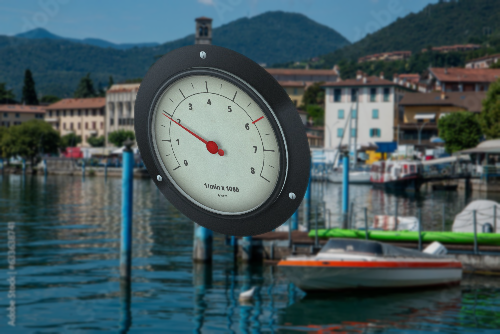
2000 rpm
